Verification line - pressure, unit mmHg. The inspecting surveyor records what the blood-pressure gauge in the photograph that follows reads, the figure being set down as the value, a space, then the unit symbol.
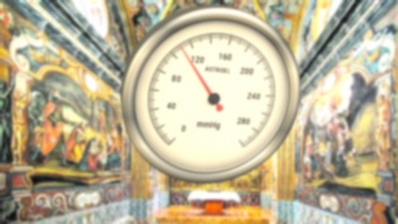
110 mmHg
